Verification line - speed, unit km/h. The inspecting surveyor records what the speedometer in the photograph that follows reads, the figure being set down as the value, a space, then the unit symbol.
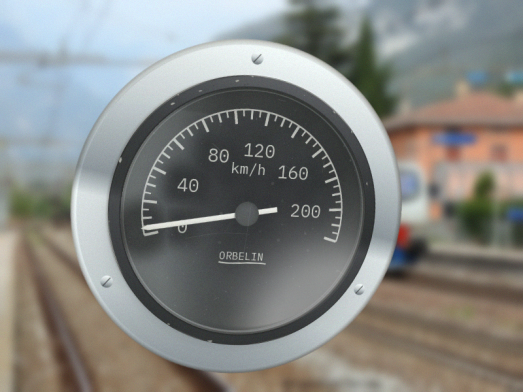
5 km/h
